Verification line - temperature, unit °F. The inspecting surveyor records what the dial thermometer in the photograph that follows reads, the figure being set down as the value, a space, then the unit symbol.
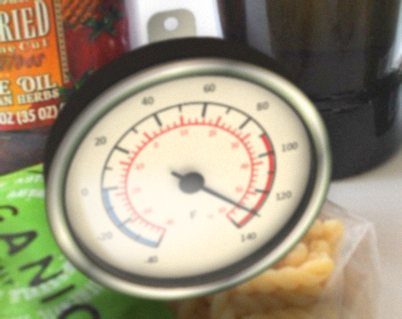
130 °F
